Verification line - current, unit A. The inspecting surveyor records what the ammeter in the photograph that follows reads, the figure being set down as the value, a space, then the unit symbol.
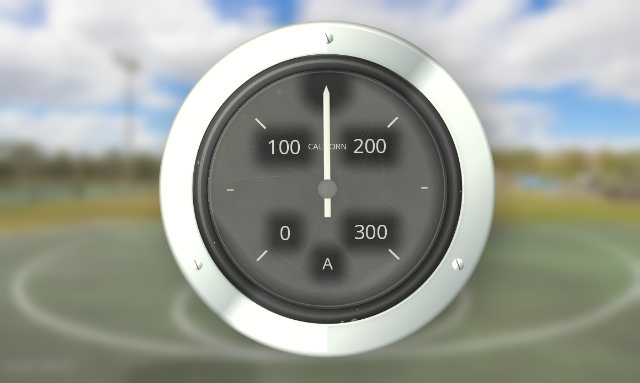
150 A
